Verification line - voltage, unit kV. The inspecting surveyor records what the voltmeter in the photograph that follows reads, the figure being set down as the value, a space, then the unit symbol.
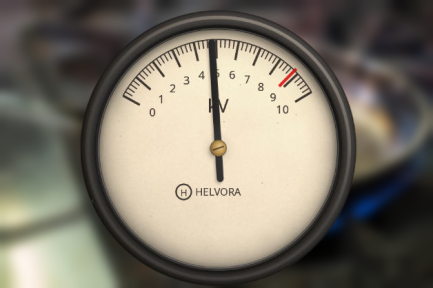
4.8 kV
